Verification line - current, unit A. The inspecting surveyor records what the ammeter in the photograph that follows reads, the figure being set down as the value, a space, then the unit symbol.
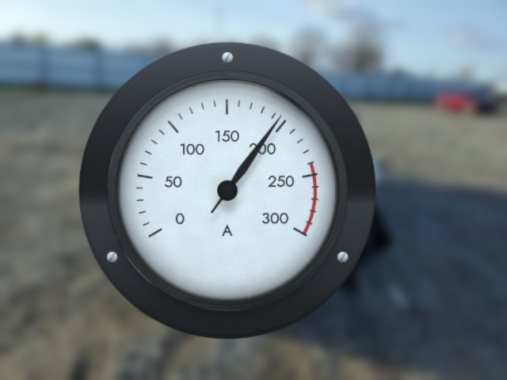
195 A
